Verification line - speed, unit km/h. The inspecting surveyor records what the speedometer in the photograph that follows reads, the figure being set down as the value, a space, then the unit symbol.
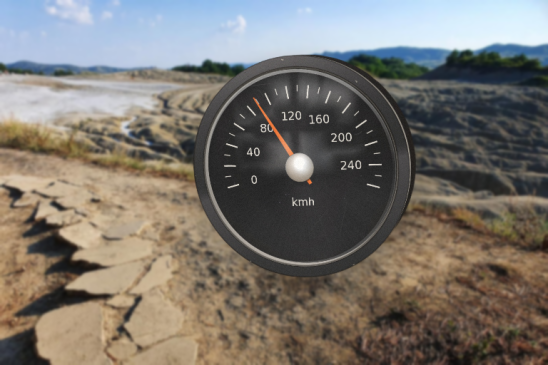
90 km/h
